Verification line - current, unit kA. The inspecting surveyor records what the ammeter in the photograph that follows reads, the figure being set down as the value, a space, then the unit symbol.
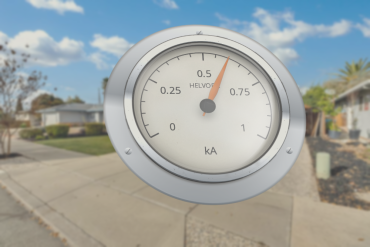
0.6 kA
